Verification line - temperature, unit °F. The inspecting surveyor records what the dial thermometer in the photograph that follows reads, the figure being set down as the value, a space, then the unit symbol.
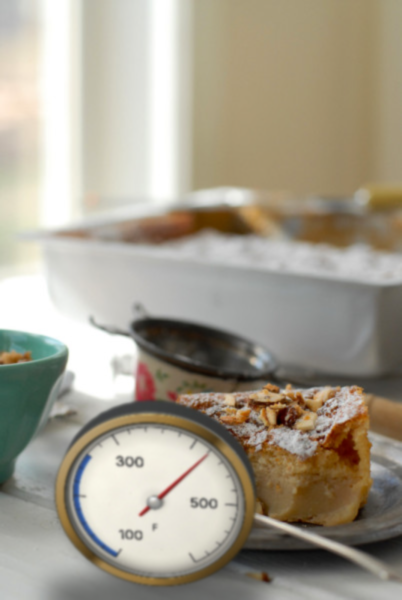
420 °F
